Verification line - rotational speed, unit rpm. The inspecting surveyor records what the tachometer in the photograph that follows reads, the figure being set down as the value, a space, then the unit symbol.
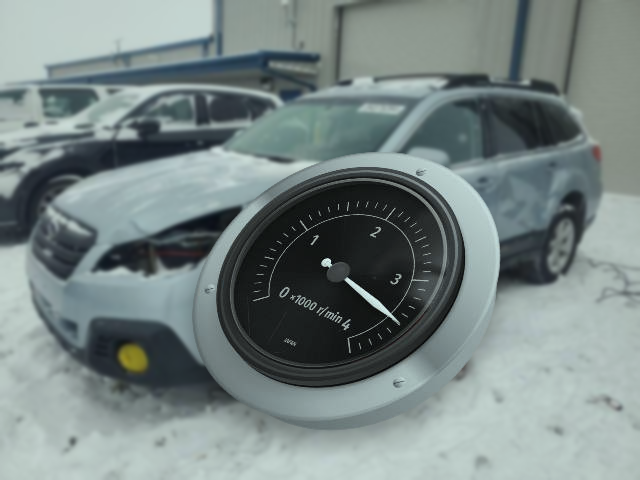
3500 rpm
